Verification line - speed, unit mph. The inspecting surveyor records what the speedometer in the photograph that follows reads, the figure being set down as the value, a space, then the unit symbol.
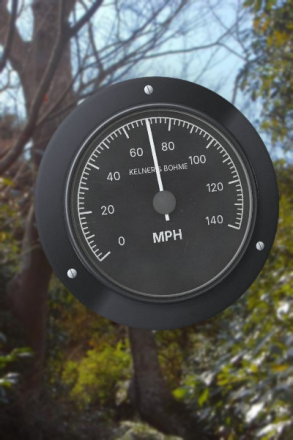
70 mph
